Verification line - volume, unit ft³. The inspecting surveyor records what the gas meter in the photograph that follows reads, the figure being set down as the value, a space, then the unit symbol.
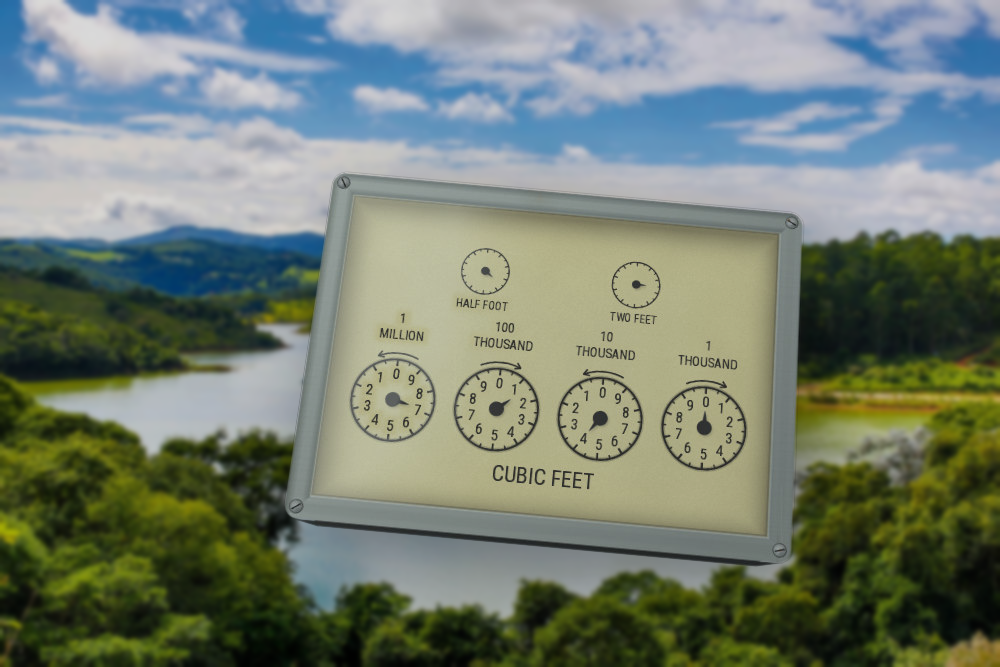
714000 ft³
